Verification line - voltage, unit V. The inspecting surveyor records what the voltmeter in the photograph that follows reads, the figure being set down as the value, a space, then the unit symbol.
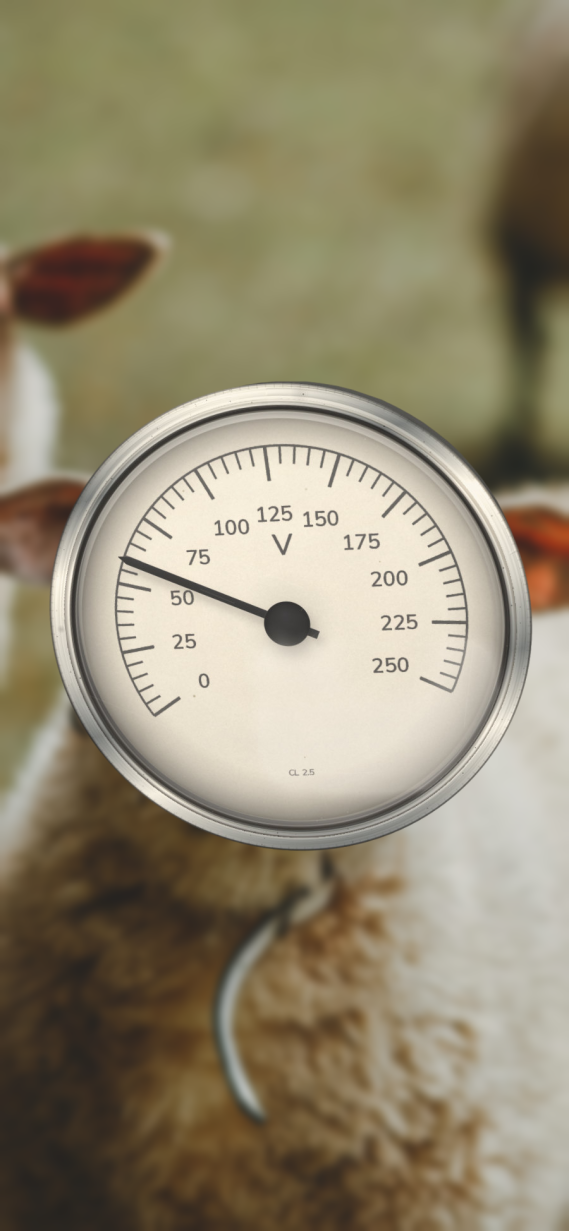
60 V
